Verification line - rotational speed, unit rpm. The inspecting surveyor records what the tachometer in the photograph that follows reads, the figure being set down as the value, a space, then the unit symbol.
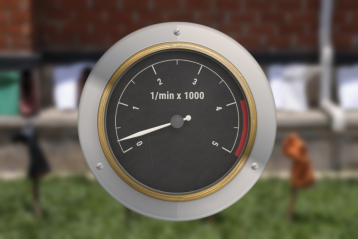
250 rpm
